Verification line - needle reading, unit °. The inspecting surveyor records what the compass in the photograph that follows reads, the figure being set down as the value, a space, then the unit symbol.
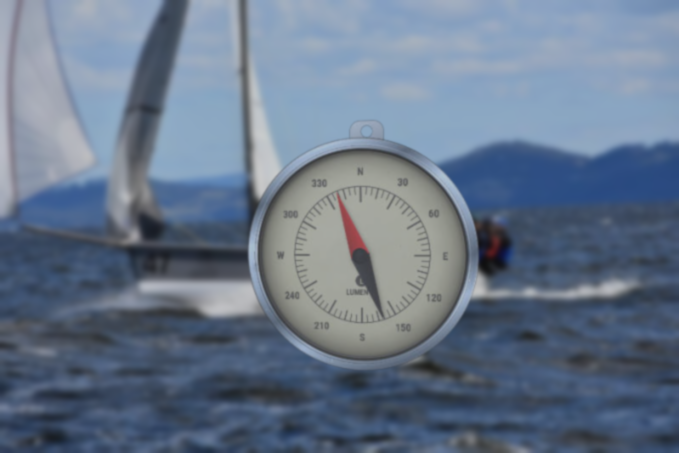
340 °
